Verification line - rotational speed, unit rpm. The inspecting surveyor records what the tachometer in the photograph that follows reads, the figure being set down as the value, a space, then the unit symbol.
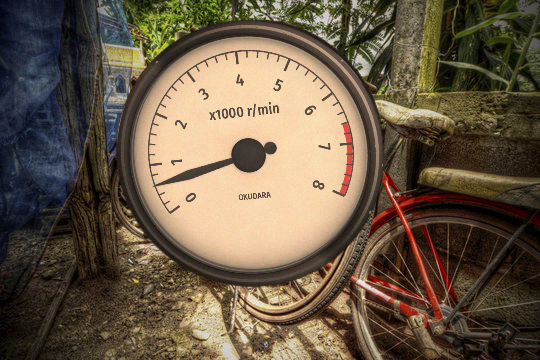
600 rpm
